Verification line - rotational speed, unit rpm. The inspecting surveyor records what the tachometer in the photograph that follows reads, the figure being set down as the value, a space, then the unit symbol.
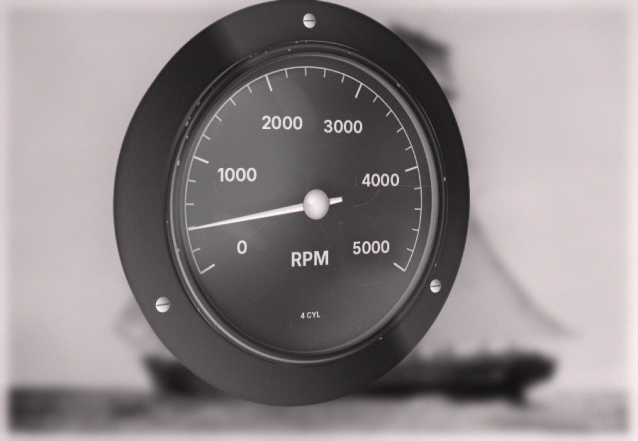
400 rpm
